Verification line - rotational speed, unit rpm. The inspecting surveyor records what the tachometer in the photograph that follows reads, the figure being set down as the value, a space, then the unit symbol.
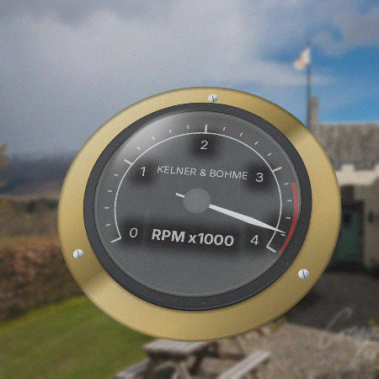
3800 rpm
